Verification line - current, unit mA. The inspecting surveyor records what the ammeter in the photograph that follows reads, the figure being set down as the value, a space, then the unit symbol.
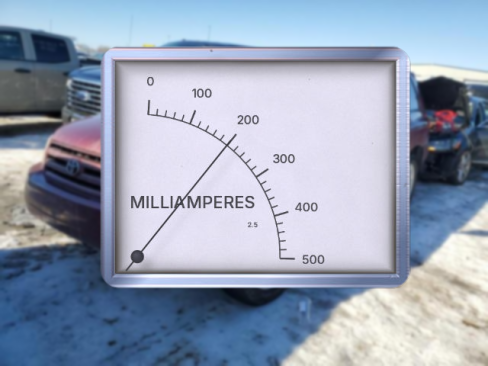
200 mA
